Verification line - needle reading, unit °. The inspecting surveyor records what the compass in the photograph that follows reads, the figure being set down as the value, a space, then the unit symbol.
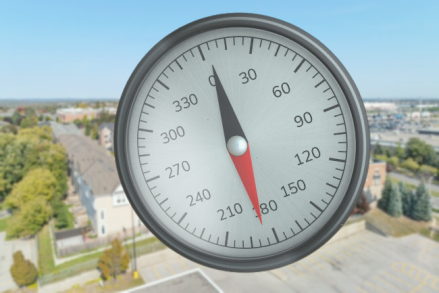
185 °
